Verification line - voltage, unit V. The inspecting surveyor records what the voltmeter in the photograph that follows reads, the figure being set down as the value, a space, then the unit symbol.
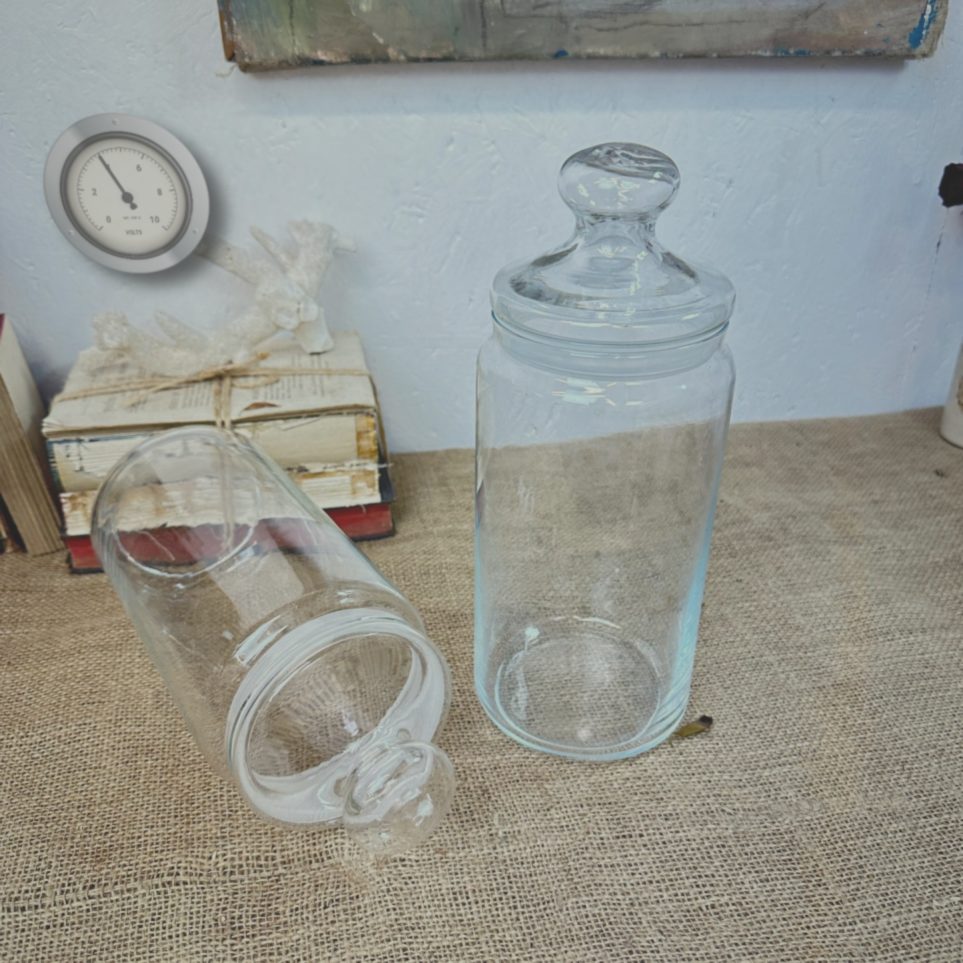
4 V
